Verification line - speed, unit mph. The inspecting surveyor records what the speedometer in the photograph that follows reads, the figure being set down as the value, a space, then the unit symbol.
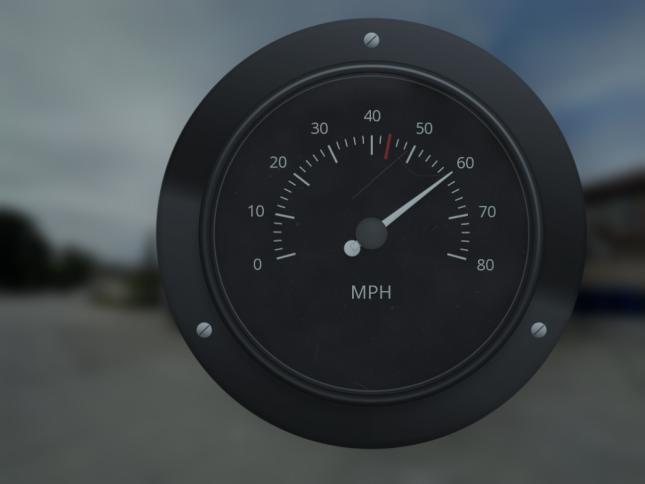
60 mph
